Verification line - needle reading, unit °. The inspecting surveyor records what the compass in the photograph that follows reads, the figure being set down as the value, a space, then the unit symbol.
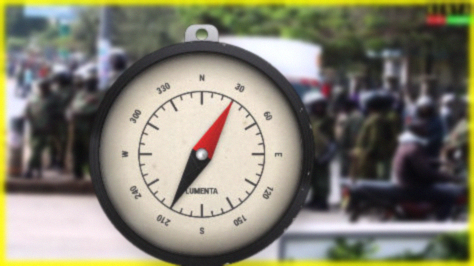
30 °
